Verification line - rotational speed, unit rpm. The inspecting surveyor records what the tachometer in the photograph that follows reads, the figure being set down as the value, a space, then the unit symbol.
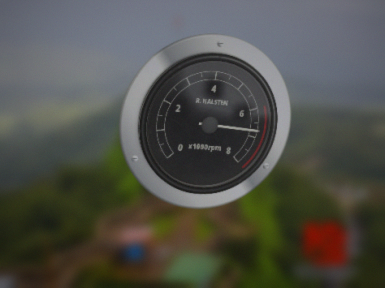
6750 rpm
